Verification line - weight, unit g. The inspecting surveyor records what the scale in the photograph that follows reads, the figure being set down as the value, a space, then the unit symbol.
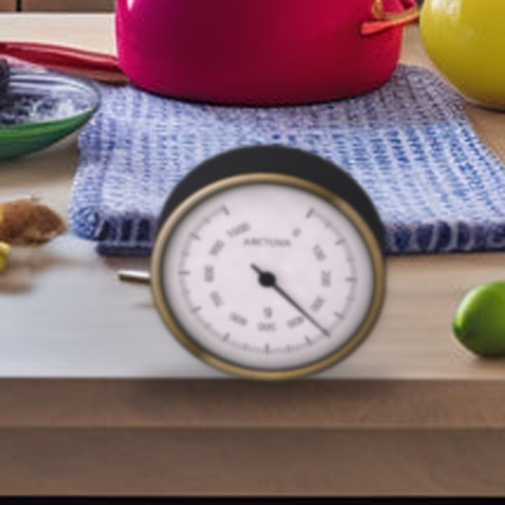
350 g
